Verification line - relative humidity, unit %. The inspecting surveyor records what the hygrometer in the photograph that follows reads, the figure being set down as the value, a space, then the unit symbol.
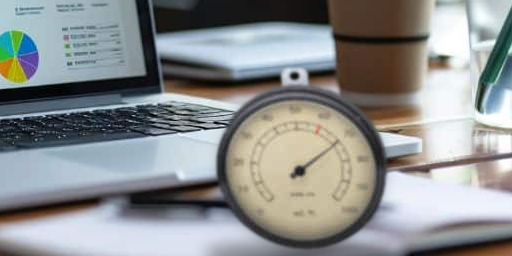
70 %
